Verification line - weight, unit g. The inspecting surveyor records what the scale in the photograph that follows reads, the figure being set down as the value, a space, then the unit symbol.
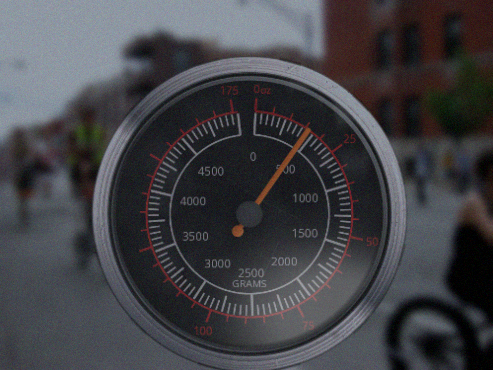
450 g
